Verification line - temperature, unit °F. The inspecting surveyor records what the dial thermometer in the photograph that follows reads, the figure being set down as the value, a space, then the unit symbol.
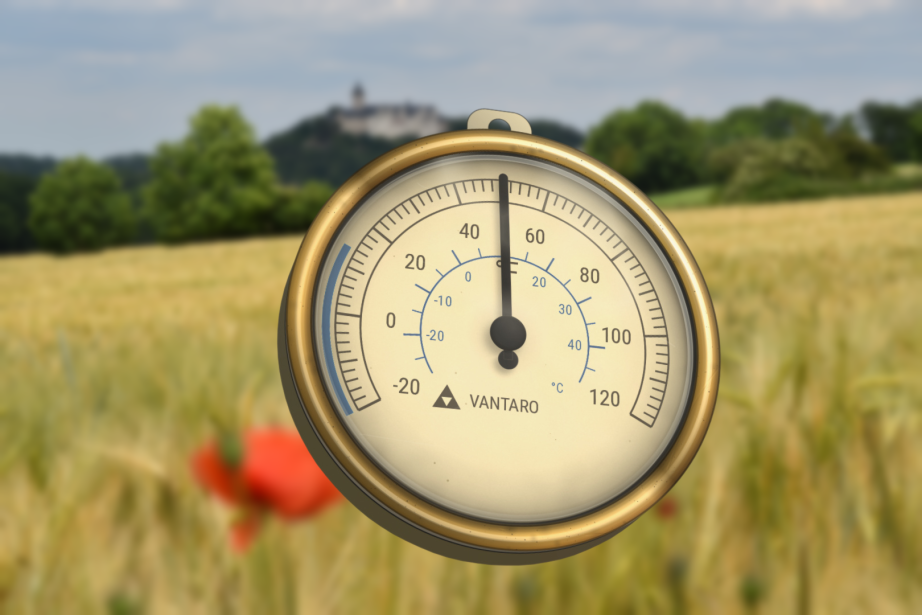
50 °F
